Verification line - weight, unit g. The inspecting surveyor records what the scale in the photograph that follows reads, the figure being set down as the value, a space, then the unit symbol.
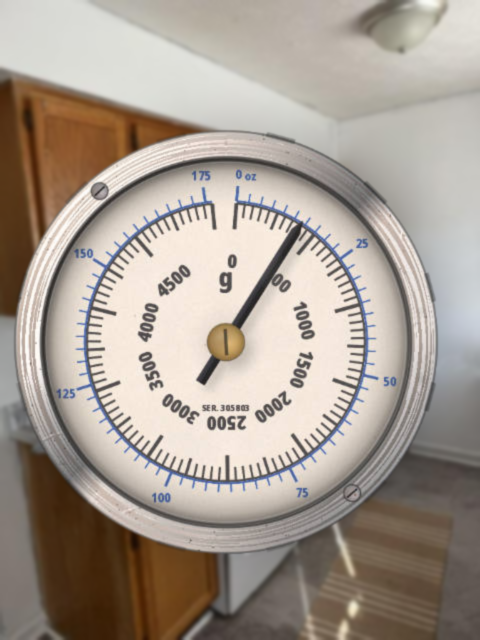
400 g
